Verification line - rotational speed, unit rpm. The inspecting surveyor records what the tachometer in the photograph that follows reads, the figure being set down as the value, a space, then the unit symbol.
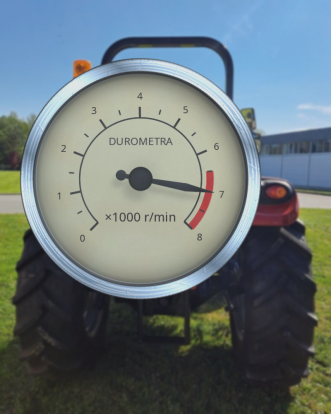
7000 rpm
